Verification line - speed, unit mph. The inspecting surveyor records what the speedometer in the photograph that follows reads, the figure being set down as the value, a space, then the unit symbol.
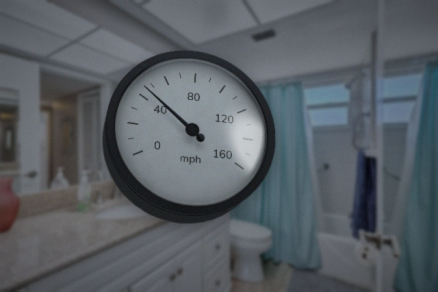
45 mph
